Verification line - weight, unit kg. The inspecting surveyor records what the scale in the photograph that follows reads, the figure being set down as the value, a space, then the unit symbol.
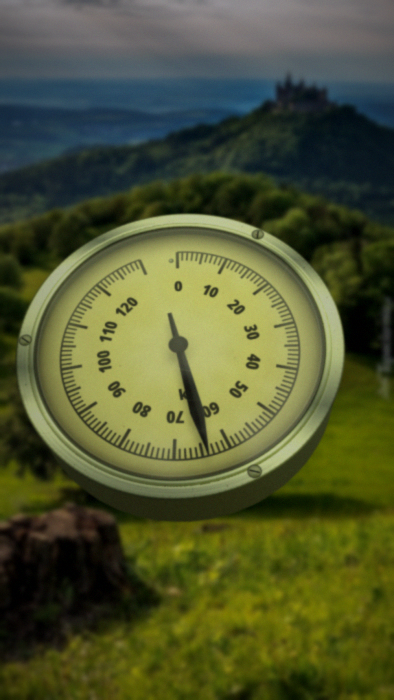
64 kg
